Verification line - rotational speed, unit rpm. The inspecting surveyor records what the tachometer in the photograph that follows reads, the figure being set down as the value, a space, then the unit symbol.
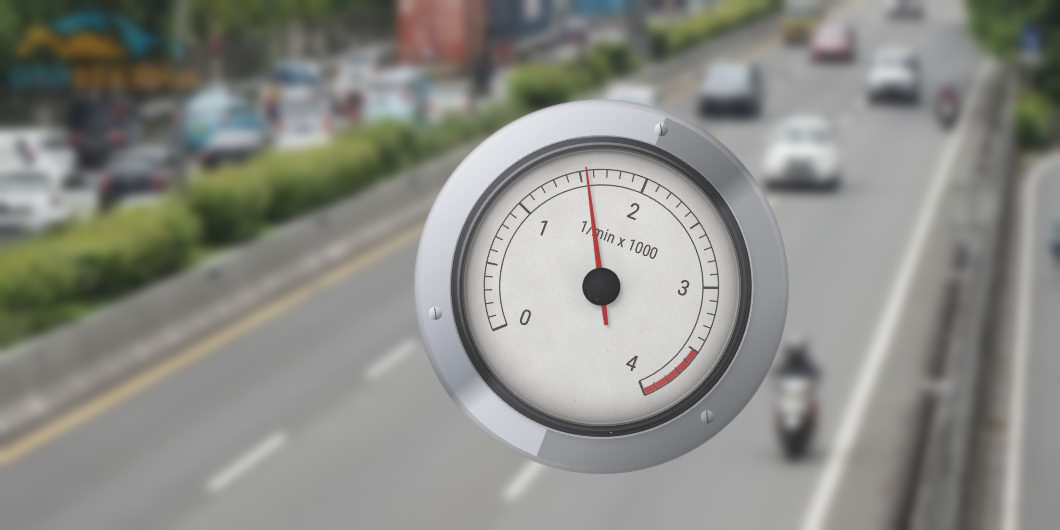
1550 rpm
